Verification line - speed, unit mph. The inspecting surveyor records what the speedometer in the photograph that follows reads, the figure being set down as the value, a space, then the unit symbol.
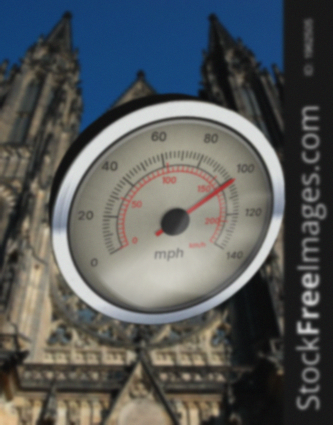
100 mph
